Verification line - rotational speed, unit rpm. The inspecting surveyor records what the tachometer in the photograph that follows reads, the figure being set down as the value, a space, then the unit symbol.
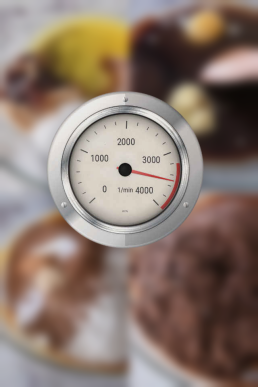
3500 rpm
